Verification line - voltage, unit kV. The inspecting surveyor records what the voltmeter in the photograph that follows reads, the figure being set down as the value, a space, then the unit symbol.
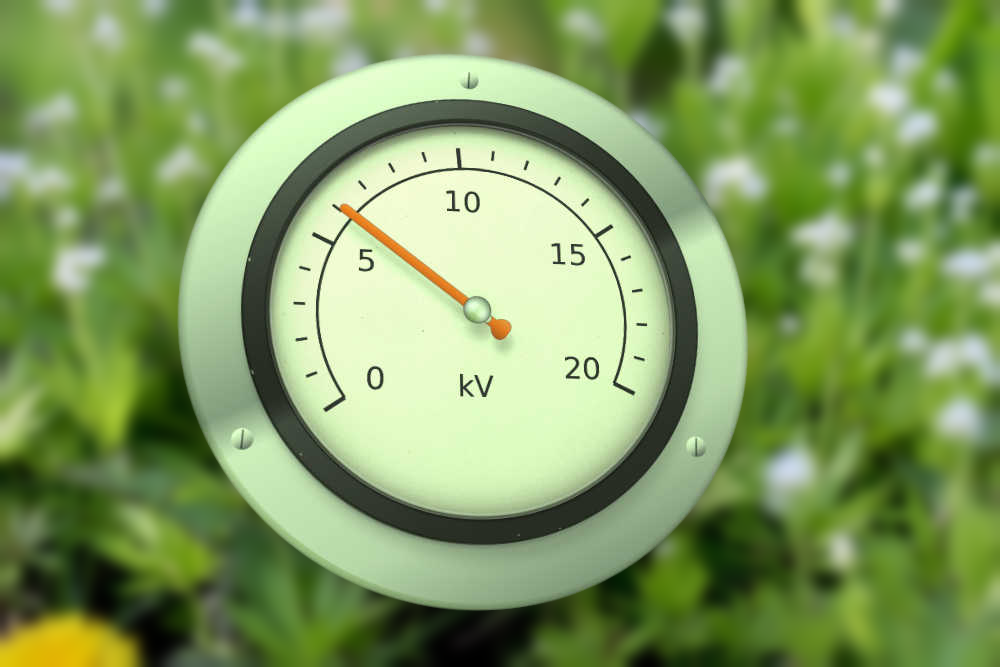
6 kV
